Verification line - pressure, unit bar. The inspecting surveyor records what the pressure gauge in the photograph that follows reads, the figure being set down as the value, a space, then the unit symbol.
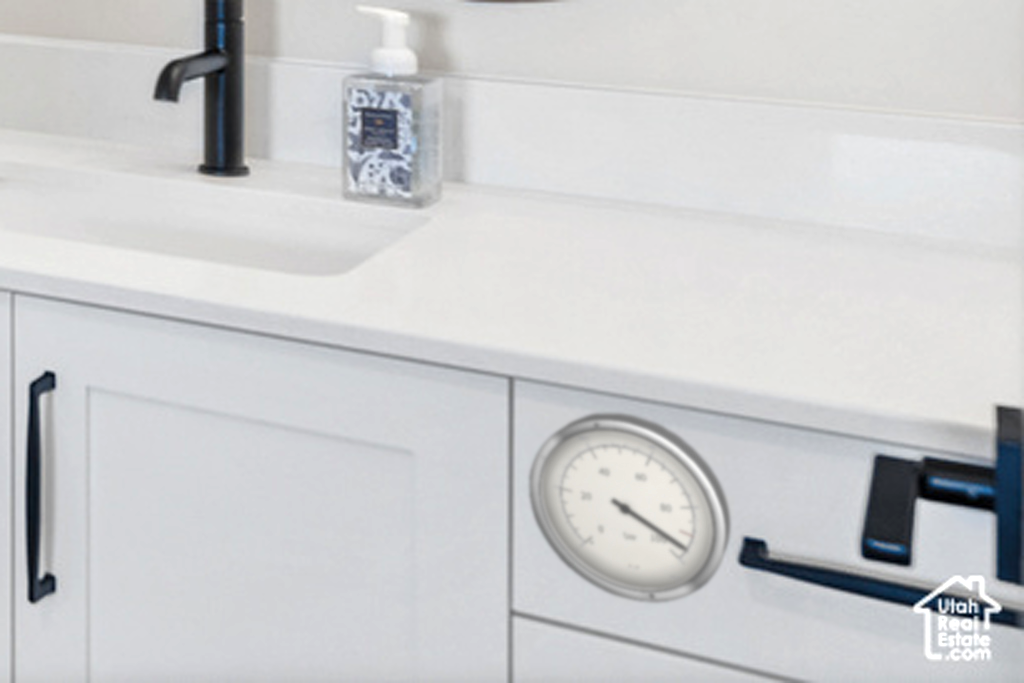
95 bar
